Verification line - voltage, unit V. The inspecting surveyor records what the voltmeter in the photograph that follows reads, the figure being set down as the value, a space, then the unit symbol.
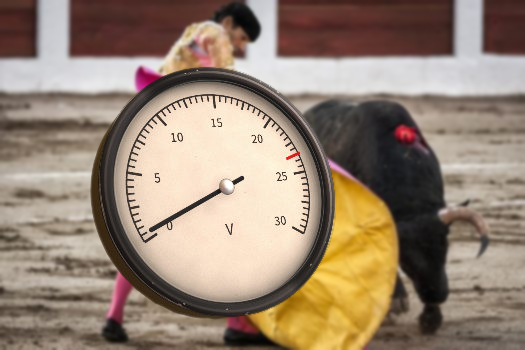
0.5 V
